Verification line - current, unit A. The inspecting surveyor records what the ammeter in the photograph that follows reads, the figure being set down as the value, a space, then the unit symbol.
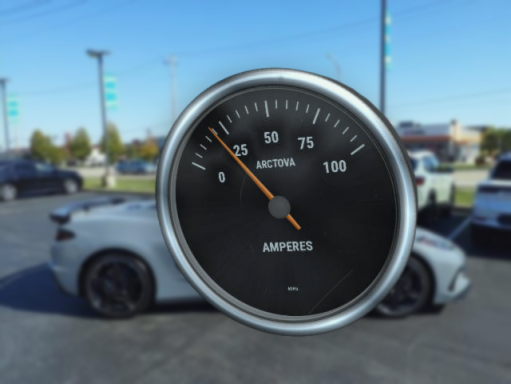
20 A
